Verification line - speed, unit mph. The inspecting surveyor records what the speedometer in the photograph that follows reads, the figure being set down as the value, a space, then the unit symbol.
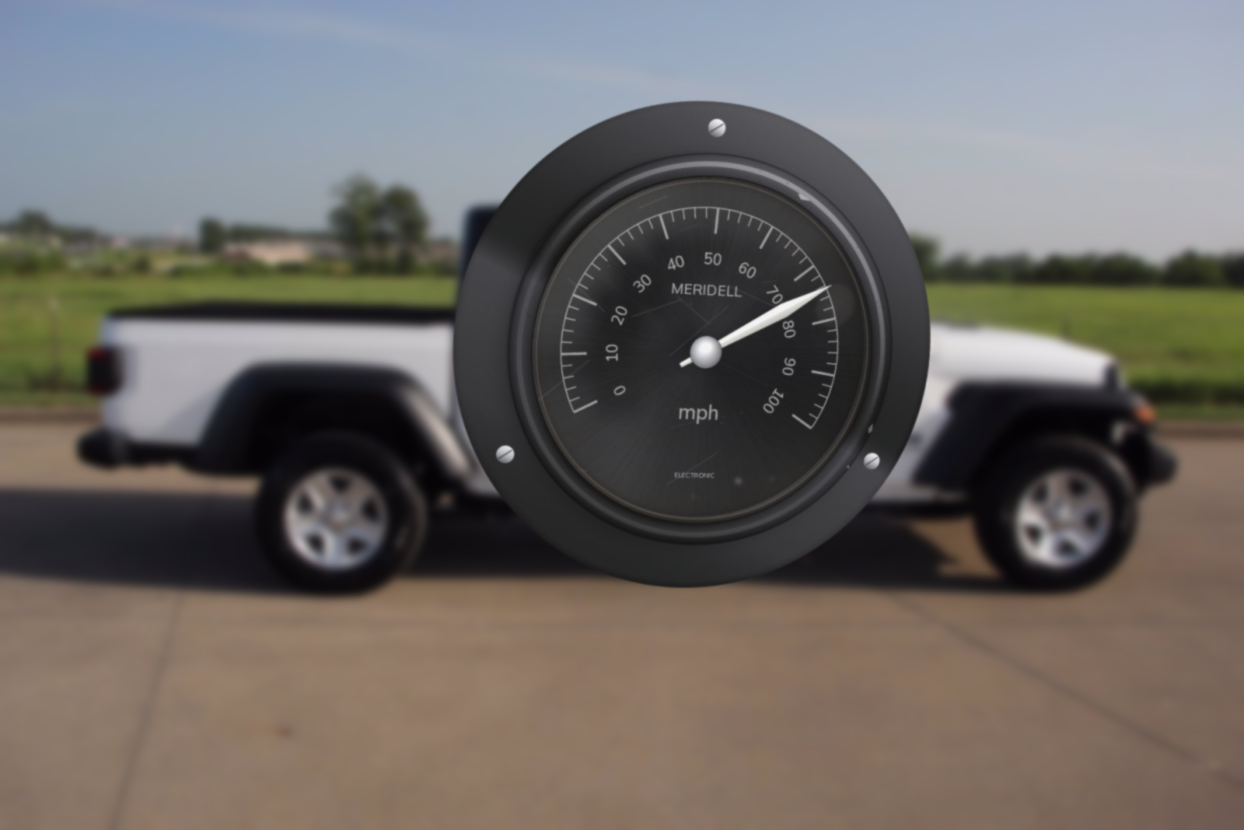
74 mph
